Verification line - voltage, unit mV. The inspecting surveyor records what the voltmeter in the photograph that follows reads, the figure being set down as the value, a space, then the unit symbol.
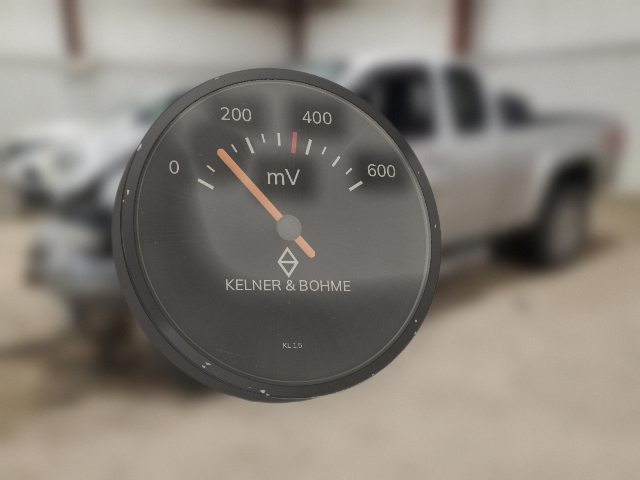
100 mV
